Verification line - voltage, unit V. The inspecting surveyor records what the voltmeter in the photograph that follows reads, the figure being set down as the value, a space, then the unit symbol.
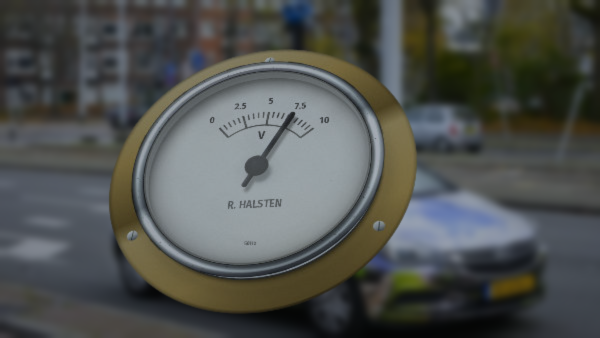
7.5 V
